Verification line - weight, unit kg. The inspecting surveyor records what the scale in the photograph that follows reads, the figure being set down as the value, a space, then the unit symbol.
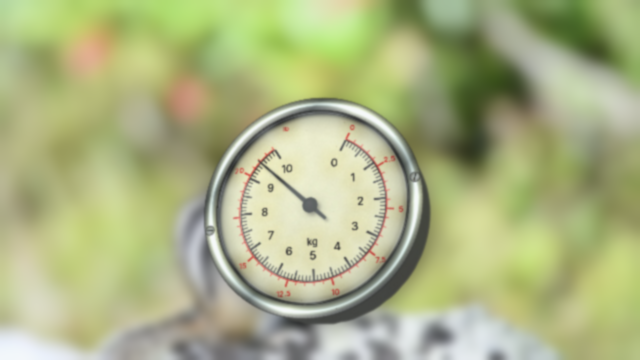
9.5 kg
